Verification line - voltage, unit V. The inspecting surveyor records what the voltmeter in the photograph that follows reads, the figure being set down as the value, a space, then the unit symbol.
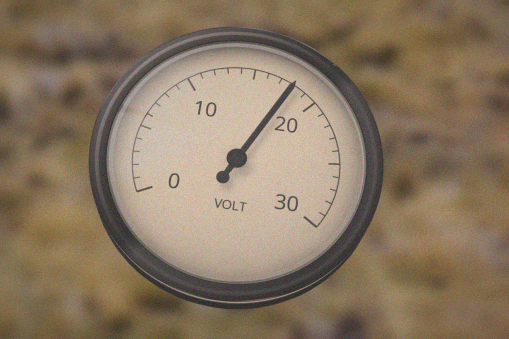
18 V
